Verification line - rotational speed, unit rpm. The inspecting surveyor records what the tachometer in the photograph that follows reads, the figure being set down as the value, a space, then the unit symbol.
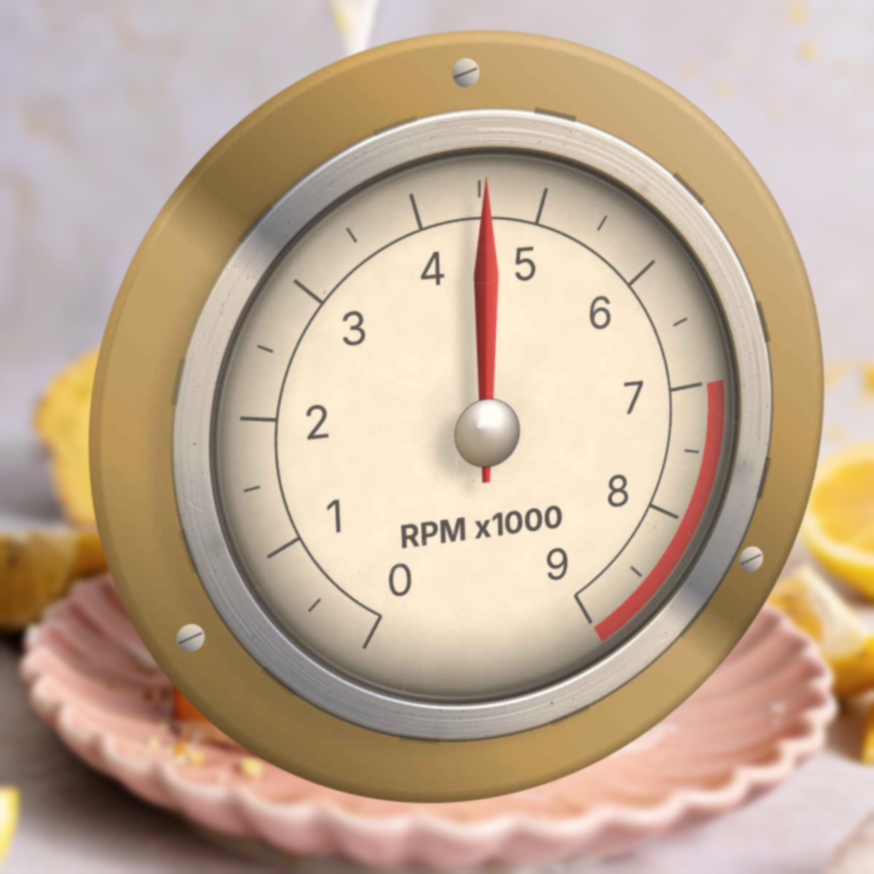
4500 rpm
